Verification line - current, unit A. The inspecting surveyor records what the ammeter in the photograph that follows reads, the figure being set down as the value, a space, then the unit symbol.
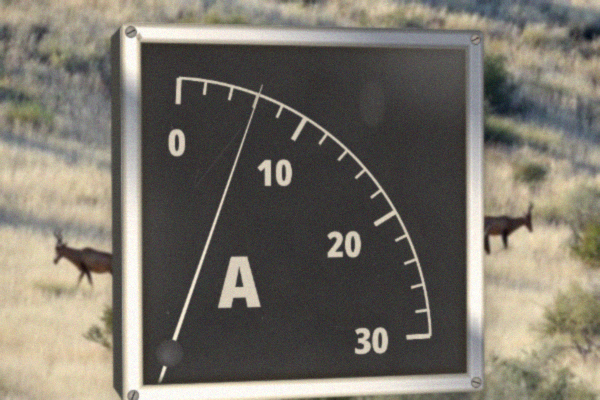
6 A
